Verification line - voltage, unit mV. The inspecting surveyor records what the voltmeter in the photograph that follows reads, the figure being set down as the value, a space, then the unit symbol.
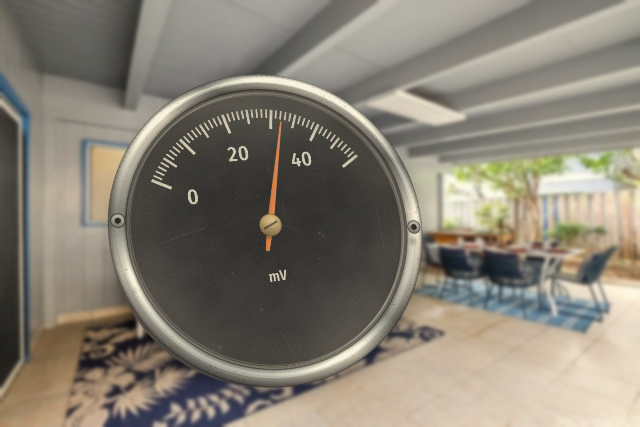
32 mV
